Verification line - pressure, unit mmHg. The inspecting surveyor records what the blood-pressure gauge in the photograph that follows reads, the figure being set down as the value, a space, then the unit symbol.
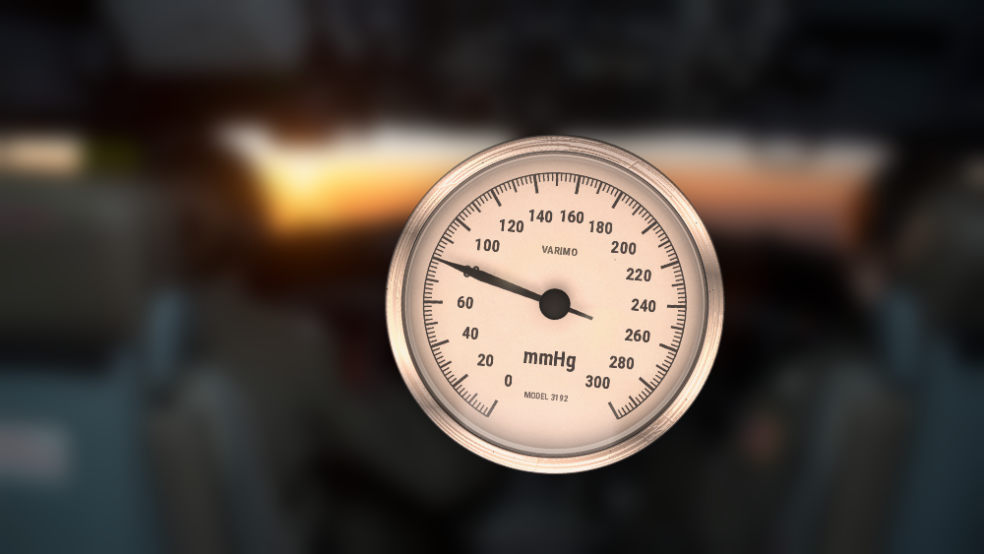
80 mmHg
